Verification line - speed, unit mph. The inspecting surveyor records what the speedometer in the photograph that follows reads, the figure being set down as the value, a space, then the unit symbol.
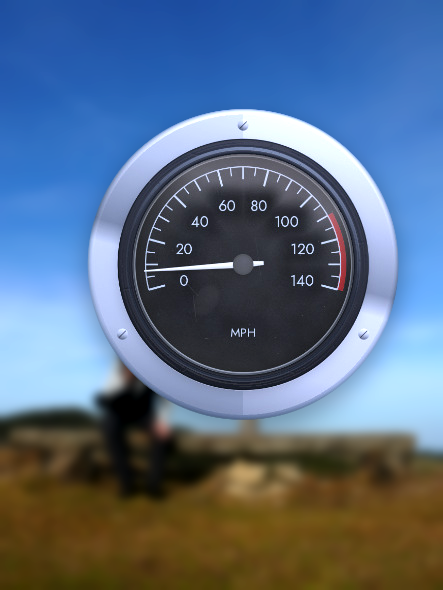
7.5 mph
